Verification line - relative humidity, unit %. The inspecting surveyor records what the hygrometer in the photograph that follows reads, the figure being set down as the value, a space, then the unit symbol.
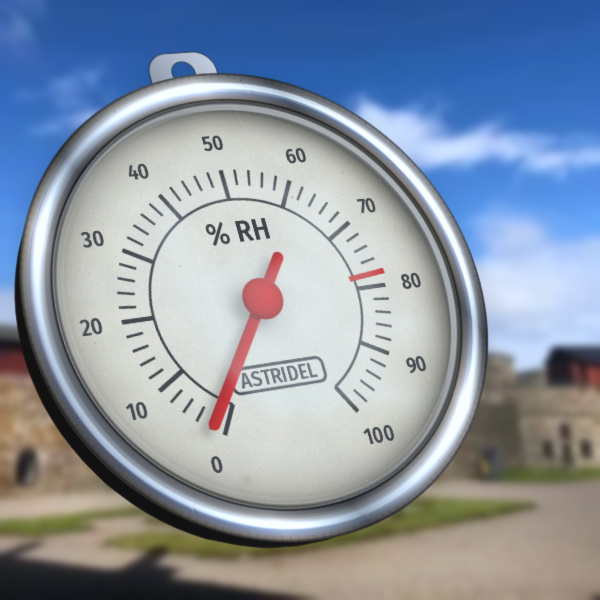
2 %
